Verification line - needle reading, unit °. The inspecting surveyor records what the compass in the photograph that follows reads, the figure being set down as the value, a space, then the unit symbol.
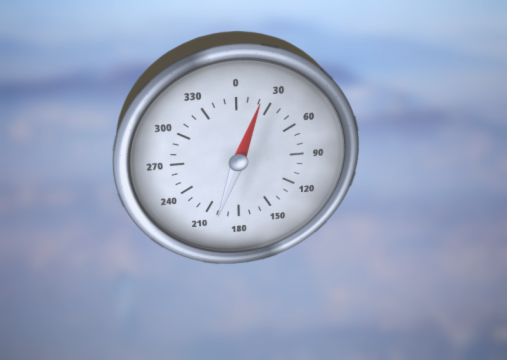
20 °
